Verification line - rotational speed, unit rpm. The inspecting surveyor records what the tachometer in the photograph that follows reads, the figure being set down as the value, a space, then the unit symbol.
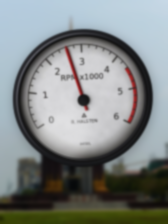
2600 rpm
